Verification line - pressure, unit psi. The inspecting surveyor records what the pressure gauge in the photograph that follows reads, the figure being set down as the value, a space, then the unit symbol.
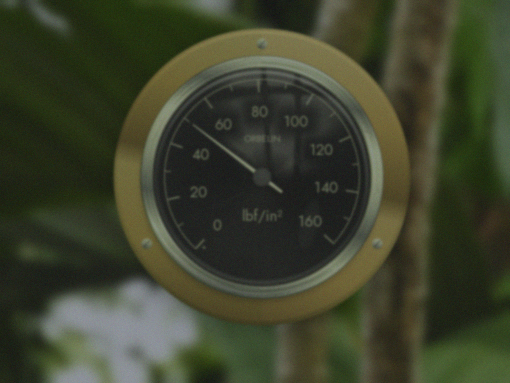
50 psi
